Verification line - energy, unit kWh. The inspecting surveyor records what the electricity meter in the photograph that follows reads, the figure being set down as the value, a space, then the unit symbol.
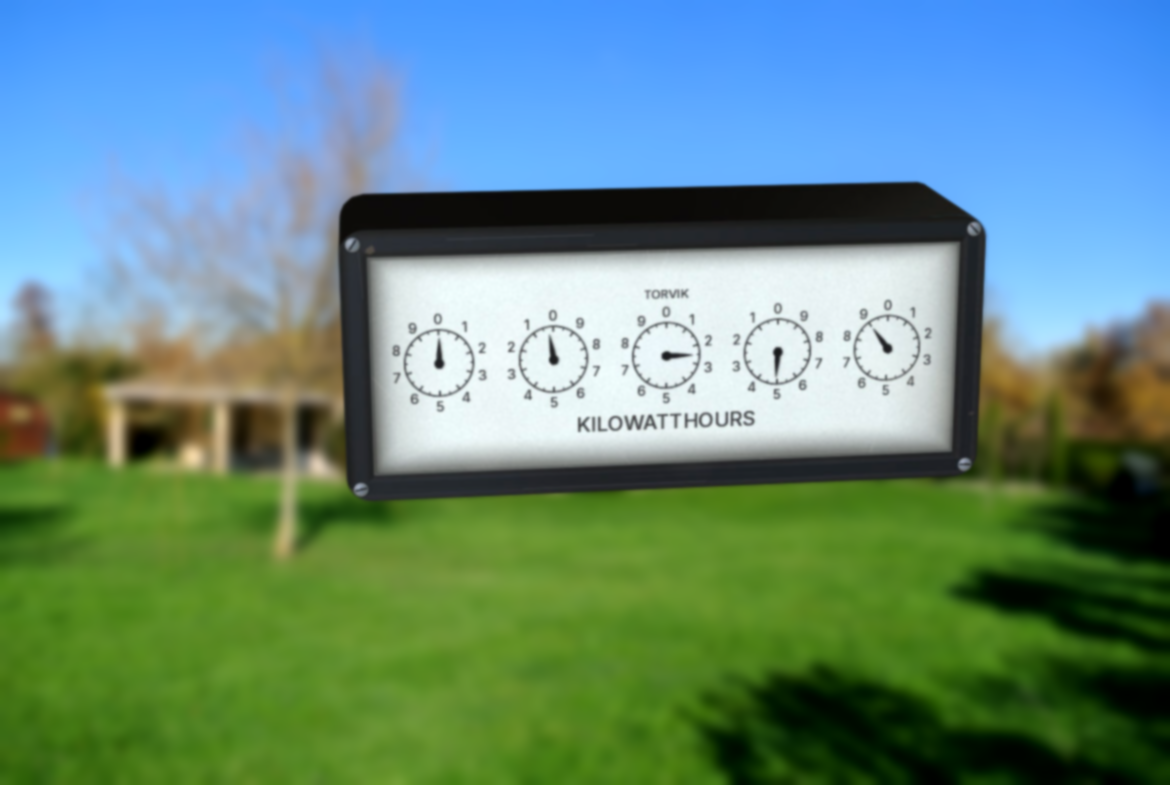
249 kWh
